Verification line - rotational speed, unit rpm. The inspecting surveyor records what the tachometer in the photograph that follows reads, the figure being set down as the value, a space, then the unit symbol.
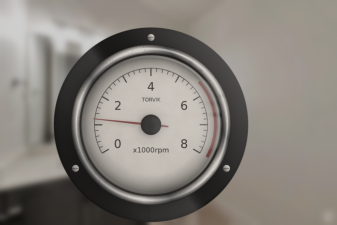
1200 rpm
